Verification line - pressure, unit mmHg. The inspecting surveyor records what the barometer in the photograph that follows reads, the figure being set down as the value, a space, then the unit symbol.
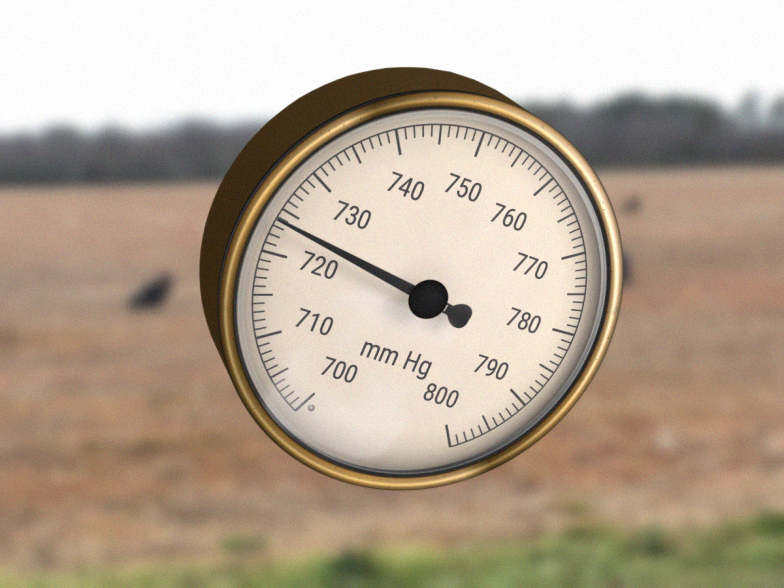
724 mmHg
